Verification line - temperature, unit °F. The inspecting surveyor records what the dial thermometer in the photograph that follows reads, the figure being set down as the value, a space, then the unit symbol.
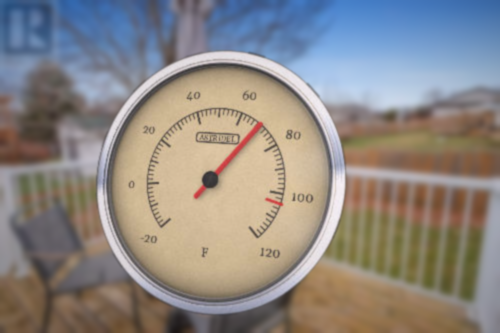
70 °F
